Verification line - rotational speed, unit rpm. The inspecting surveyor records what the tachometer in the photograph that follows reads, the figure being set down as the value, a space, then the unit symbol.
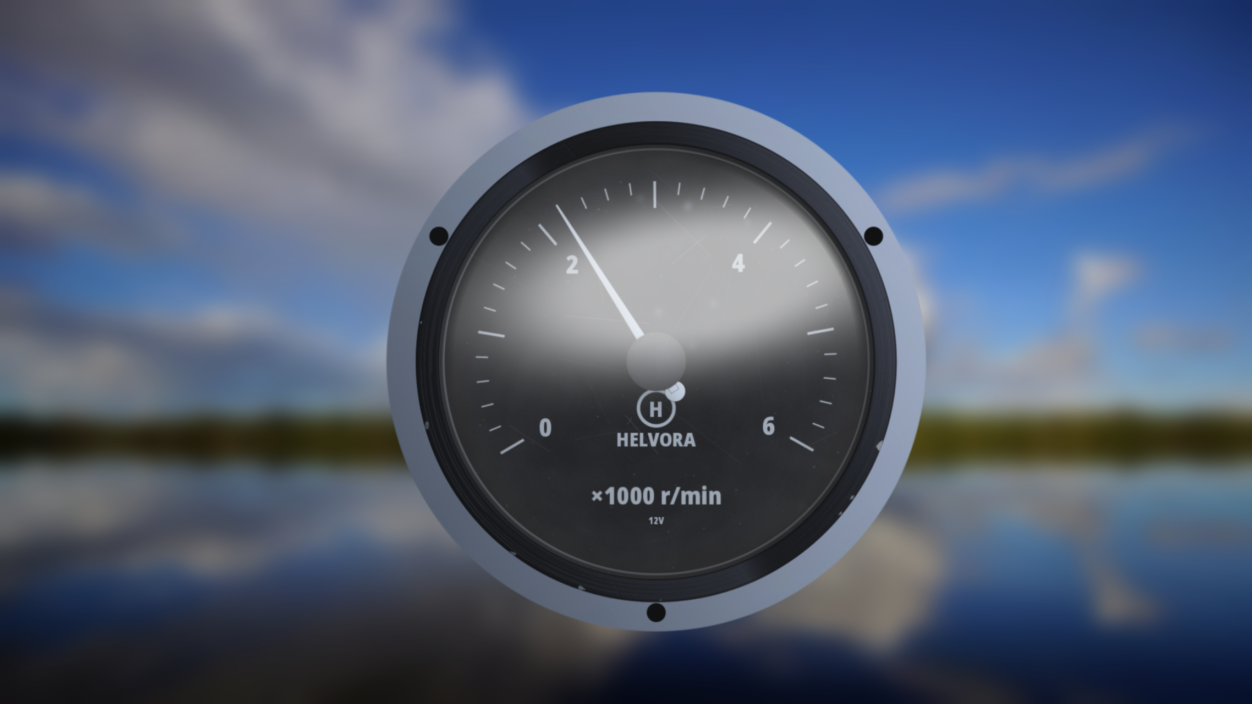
2200 rpm
